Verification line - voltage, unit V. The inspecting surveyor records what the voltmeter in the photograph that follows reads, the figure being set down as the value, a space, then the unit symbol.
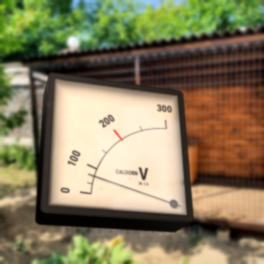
75 V
